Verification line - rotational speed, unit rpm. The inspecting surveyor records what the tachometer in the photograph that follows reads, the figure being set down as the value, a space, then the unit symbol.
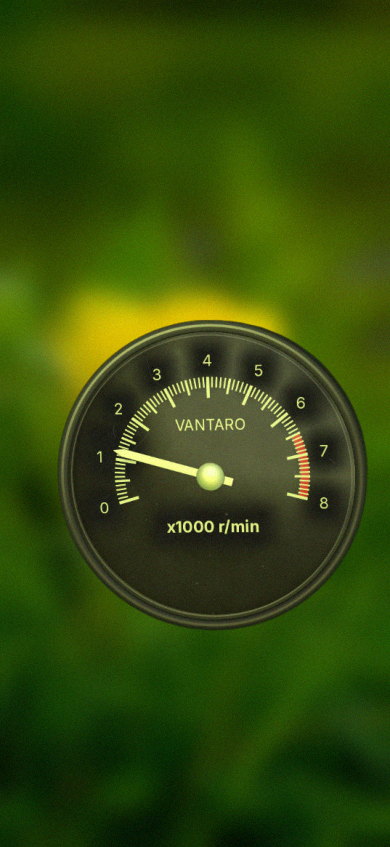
1200 rpm
